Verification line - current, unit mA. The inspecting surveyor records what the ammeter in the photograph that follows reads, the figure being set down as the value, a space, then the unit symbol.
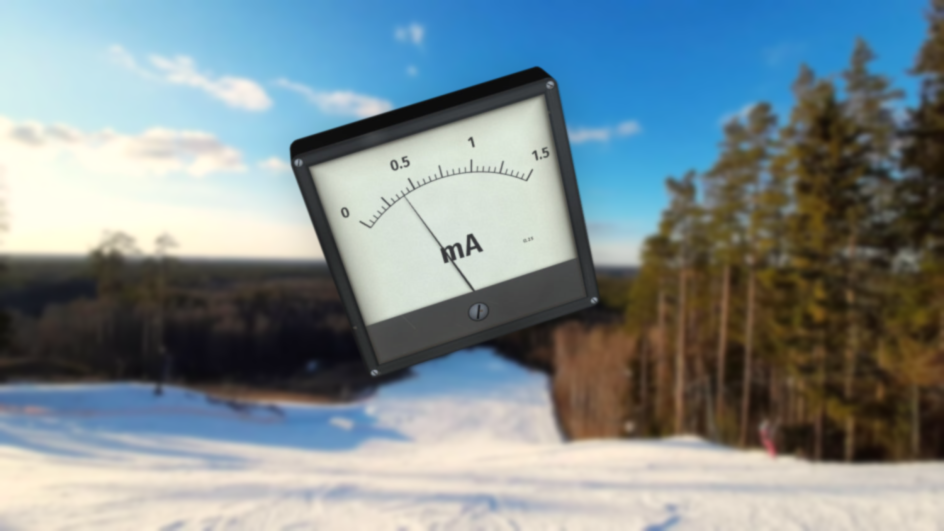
0.4 mA
